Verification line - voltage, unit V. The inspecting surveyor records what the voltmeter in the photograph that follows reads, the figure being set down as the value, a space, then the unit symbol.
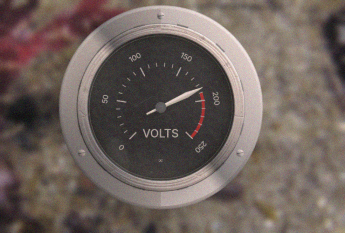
185 V
